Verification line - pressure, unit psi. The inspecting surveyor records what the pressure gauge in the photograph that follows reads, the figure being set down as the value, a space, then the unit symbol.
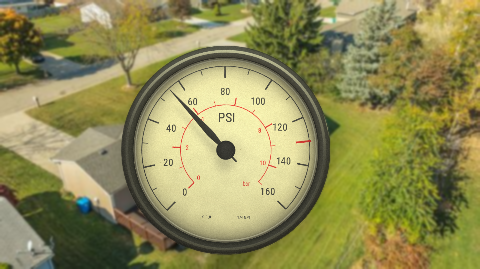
55 psi
